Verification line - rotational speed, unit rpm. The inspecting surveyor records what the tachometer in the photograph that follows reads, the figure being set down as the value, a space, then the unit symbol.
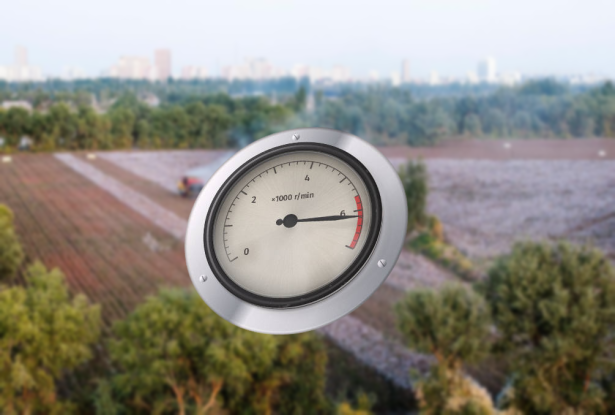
6200 rpm
